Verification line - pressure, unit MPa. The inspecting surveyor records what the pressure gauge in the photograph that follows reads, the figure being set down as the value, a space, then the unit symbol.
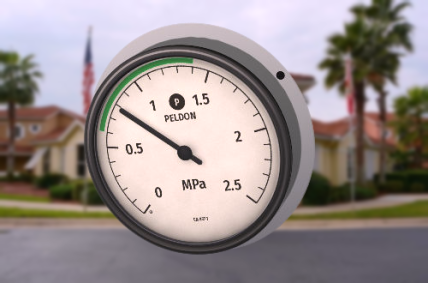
0.8 MPa
